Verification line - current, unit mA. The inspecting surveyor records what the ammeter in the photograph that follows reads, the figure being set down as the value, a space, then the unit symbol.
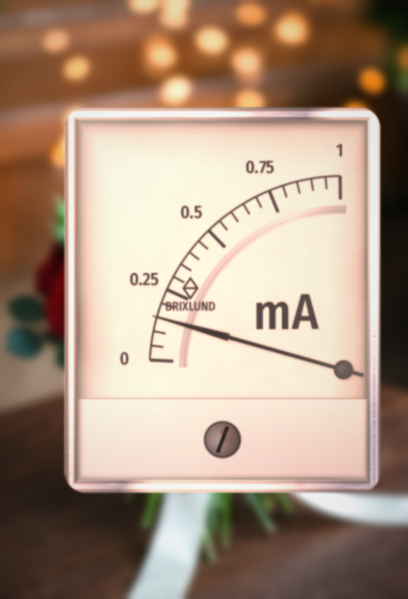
0.15 mA
